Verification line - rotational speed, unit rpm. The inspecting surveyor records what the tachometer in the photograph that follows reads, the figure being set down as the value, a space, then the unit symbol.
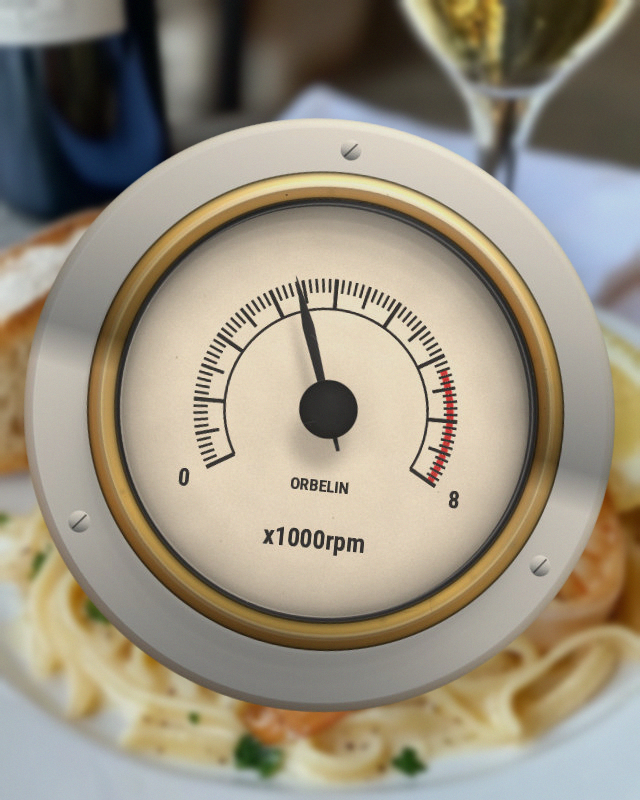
3400 rpm
